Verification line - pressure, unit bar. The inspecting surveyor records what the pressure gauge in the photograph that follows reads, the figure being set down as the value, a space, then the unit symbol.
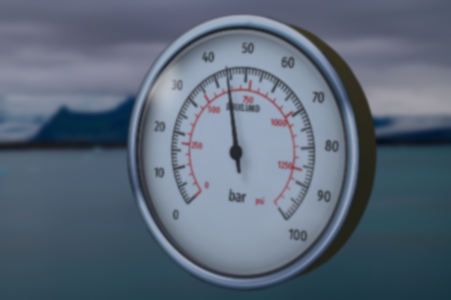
45 bar
